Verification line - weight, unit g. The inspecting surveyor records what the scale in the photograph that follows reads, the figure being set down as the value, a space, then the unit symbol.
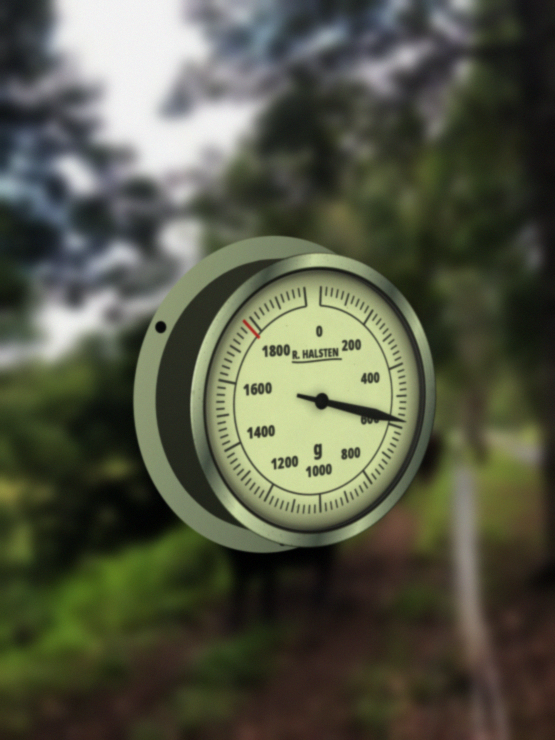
580 g
